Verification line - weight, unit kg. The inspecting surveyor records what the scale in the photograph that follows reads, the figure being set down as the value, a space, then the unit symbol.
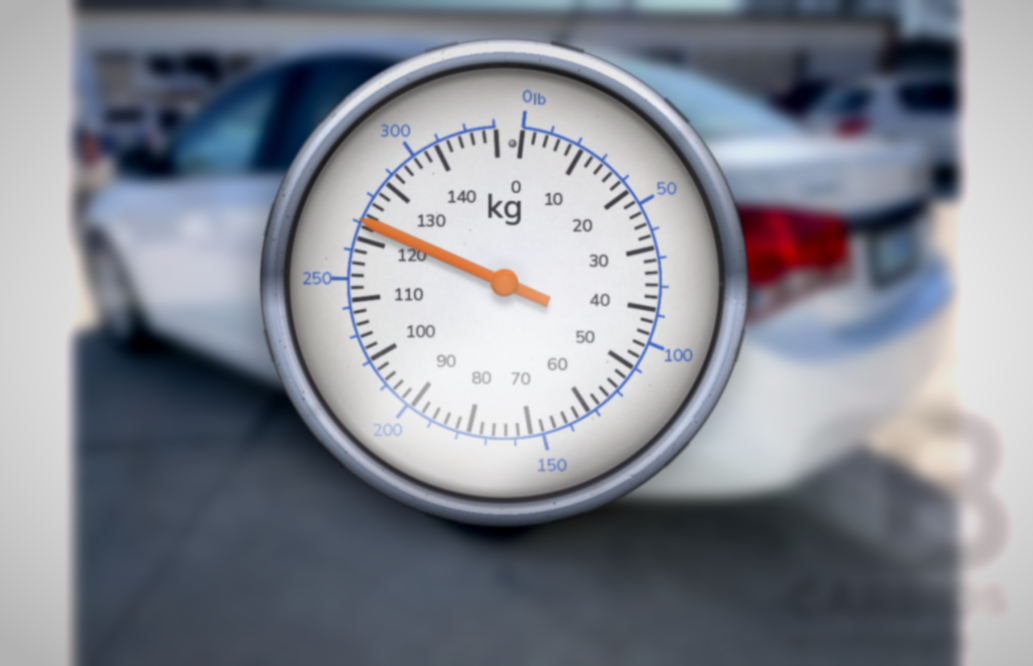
123 kg
